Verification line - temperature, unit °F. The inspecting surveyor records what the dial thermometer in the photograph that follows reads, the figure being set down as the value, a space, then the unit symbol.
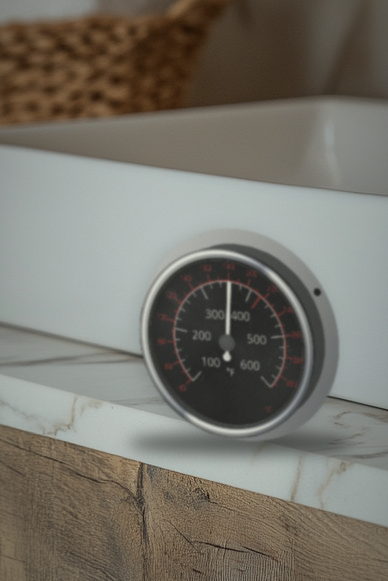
360 °F
